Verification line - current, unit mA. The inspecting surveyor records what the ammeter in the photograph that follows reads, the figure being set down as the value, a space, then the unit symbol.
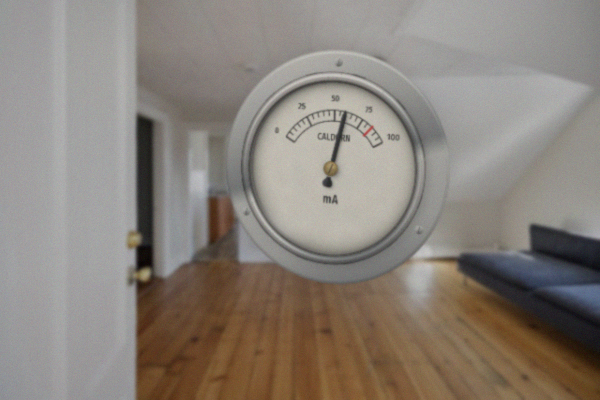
60 mA
